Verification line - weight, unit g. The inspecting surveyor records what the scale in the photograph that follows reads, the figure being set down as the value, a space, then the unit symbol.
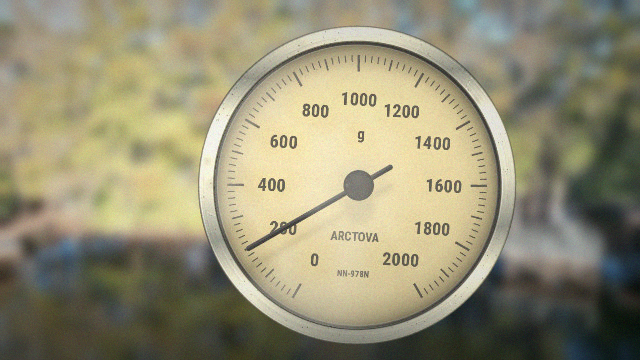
200 g
